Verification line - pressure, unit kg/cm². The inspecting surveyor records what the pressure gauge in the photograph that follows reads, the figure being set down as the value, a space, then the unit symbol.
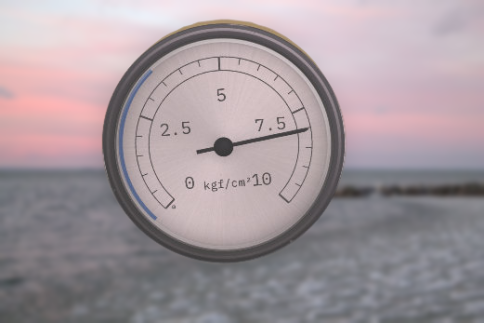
8 kg/cm²
